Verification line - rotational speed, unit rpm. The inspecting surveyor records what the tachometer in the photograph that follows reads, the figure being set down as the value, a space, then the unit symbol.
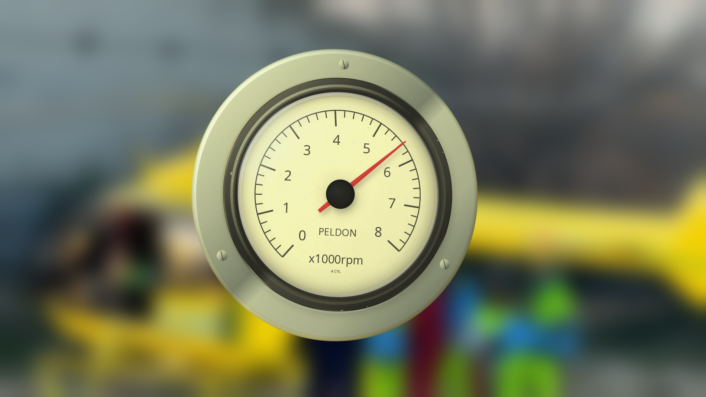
5600 rpm
